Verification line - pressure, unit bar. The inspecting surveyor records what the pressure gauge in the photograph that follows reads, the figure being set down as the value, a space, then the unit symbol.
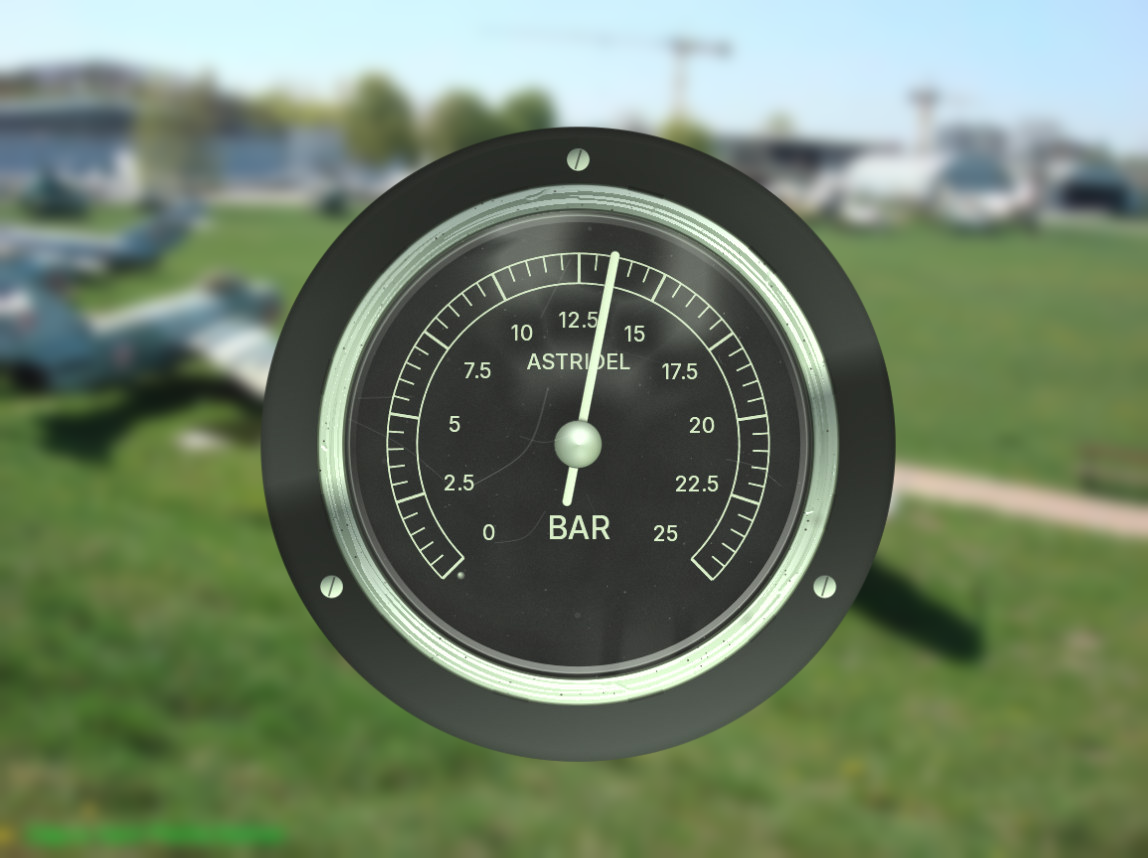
13.5 bar
